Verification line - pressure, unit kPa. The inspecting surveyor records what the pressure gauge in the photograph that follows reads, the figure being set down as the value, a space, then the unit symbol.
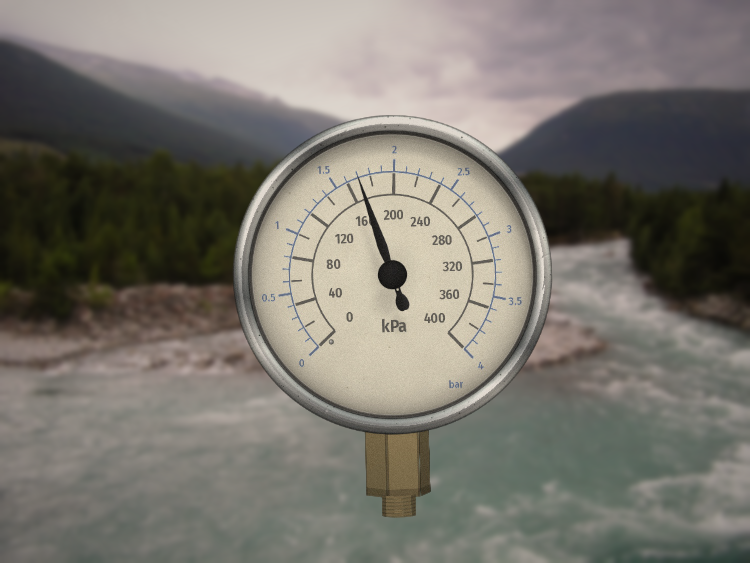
170 kPa
